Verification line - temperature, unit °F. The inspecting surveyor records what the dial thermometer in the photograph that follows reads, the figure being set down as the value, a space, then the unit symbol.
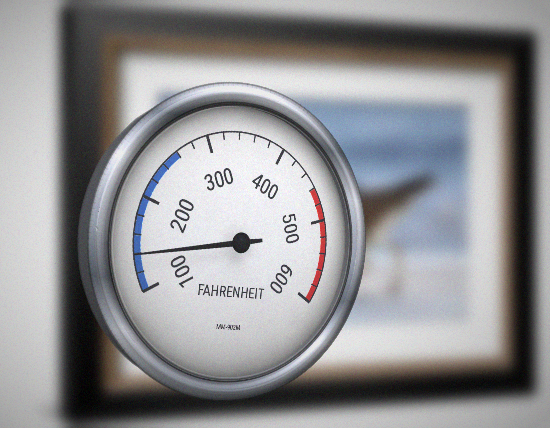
140 °F
